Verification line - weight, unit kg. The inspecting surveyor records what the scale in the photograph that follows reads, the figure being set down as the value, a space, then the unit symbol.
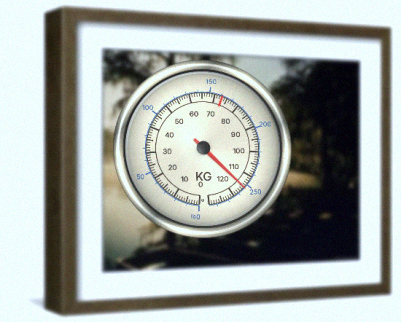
115 kg
